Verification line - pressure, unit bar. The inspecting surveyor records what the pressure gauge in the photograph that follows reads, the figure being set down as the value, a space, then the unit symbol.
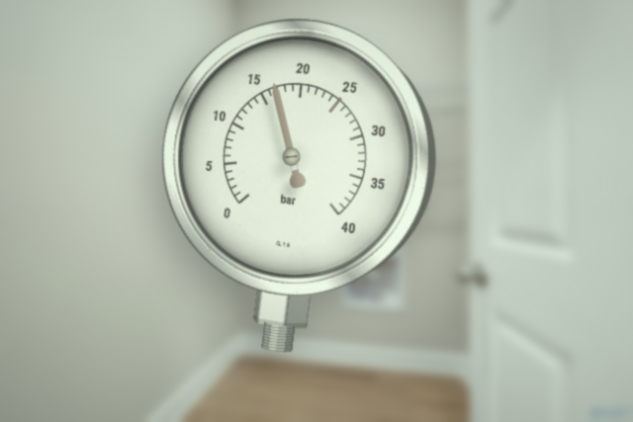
17 bar
